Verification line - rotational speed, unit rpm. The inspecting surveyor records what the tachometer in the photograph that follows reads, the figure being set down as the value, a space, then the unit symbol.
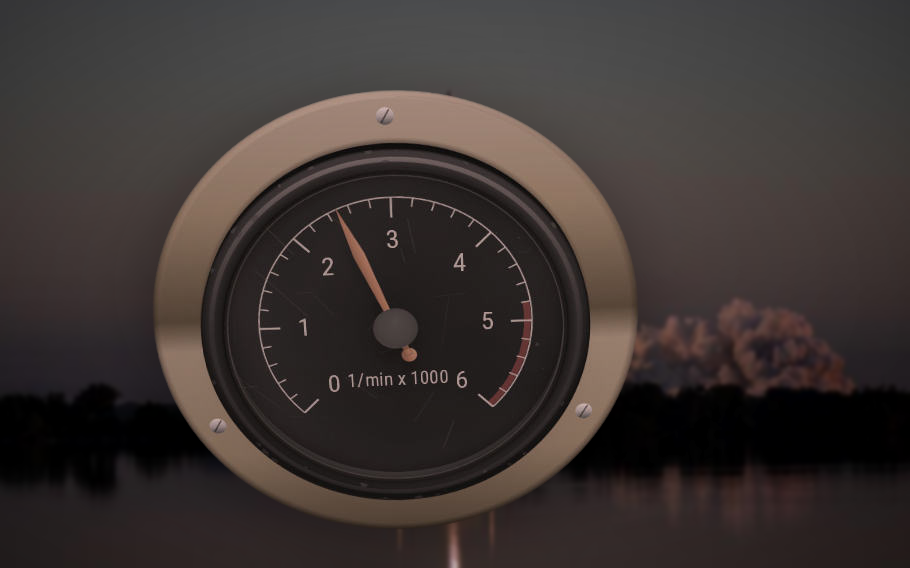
2500 rpm
